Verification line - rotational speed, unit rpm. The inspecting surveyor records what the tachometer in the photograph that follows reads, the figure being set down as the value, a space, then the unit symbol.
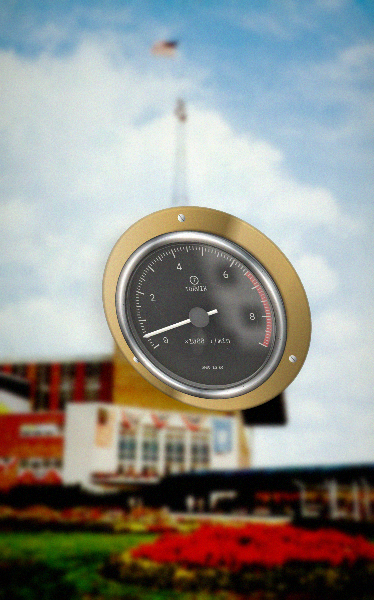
500 rpm
